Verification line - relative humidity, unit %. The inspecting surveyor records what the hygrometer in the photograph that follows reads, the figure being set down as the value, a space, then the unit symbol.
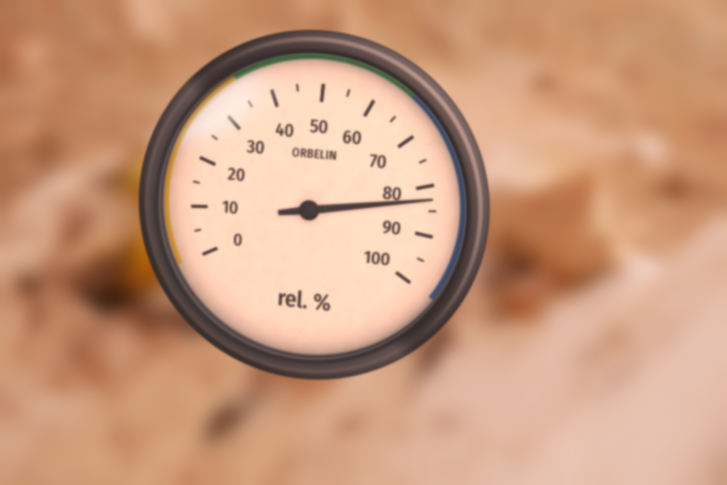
82.5 %
